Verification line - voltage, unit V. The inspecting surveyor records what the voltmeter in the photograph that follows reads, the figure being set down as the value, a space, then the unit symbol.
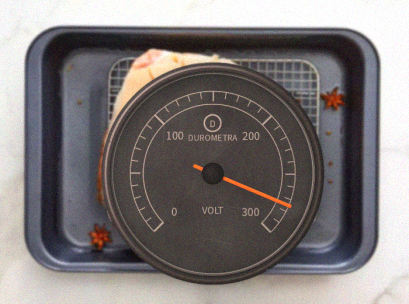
275 V
